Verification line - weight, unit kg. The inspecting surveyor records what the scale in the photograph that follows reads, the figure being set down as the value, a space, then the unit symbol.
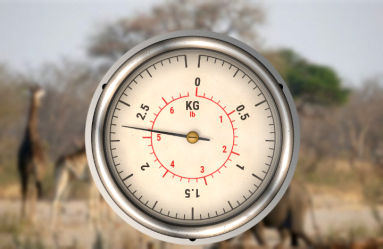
2.35 kg
